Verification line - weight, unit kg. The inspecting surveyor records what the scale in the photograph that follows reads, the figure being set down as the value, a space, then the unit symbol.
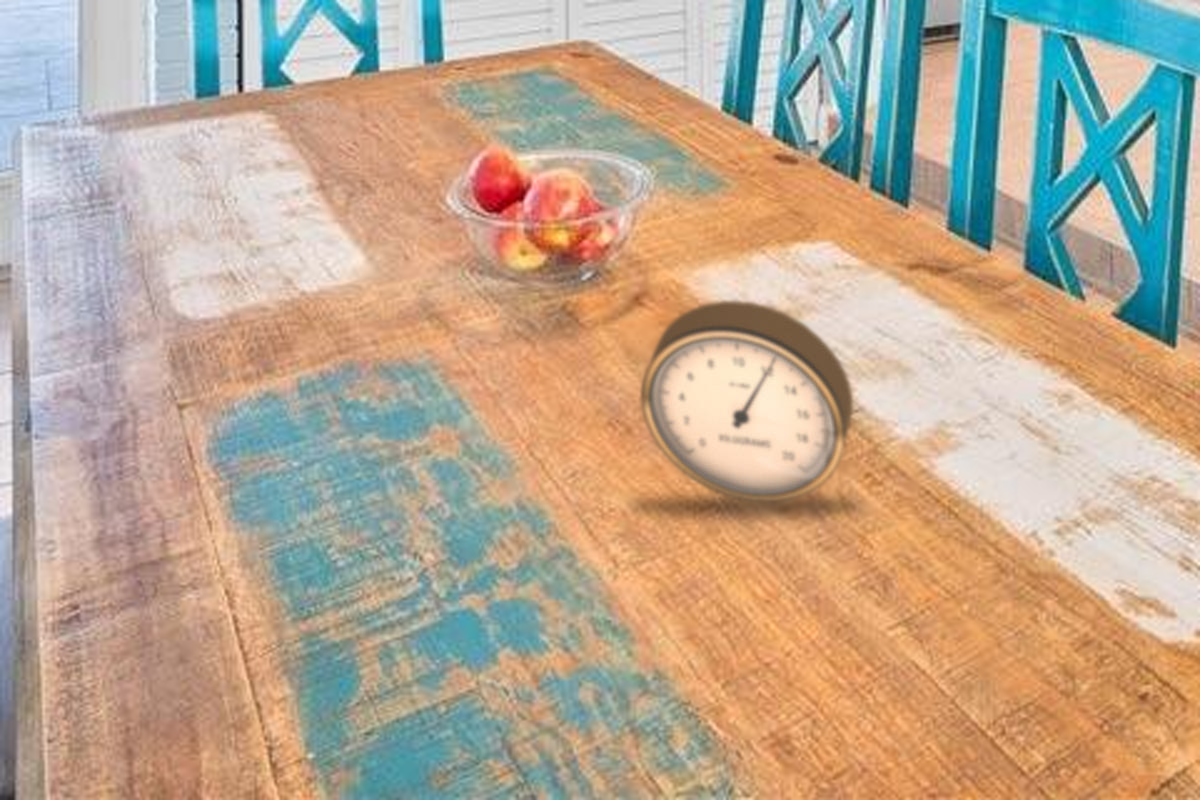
12 kg
